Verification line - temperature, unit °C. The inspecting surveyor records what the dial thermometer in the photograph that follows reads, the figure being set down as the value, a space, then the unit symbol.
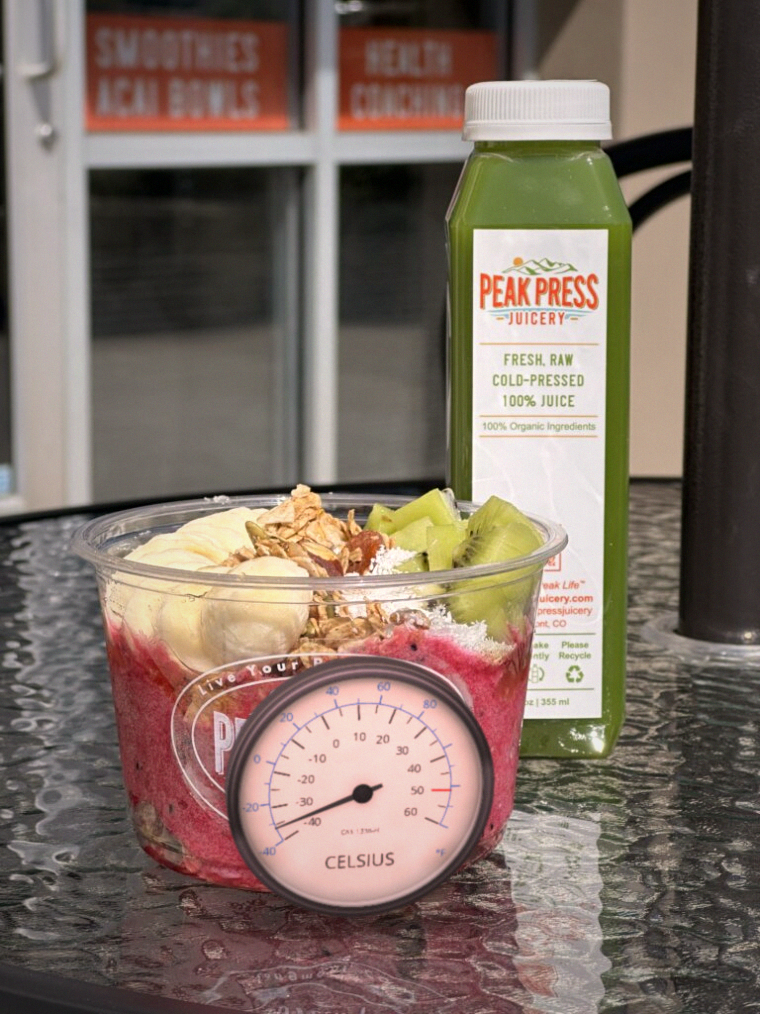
-35 °C
